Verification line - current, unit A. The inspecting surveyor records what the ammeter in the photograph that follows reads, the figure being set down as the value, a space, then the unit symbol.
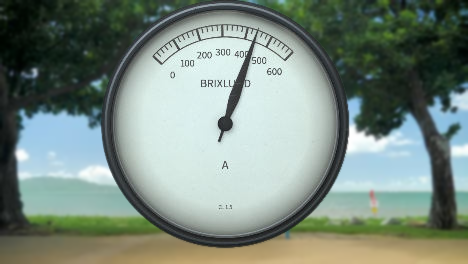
440 A
